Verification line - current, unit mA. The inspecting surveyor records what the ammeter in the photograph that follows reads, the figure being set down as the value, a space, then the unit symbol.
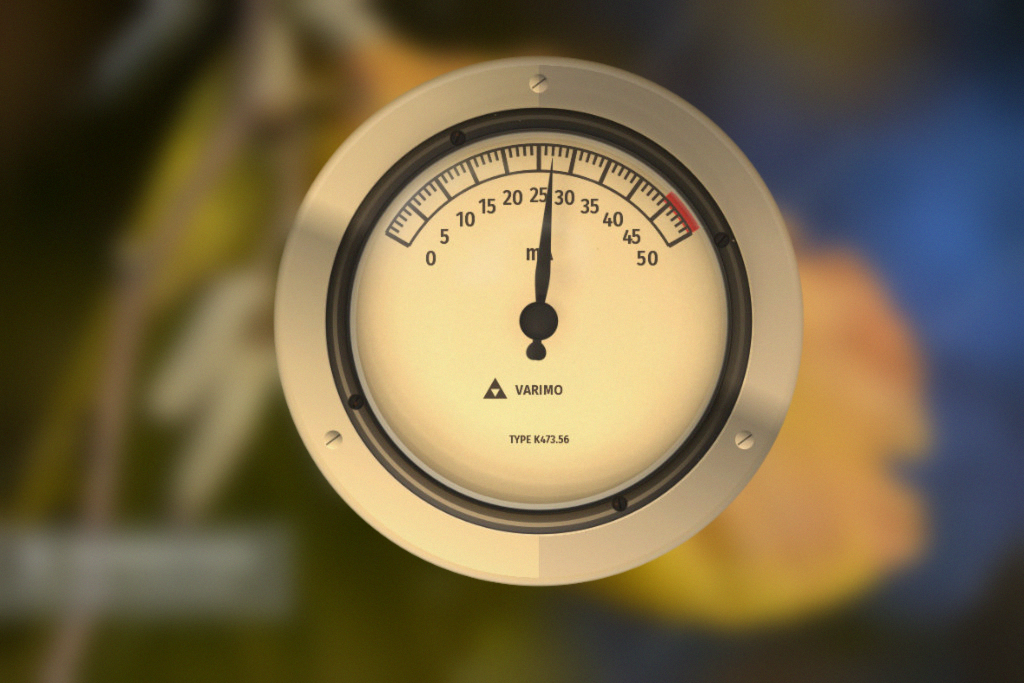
27 mA
